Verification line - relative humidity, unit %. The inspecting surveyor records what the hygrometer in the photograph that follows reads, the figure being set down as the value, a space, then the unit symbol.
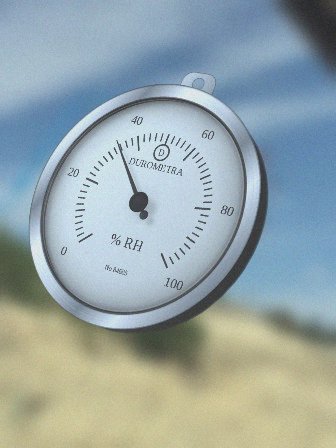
34 %
